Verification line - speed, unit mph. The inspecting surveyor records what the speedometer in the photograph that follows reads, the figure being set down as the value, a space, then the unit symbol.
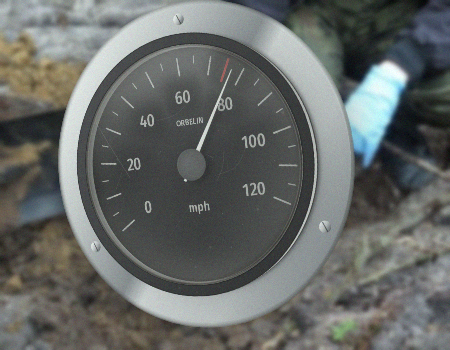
77.5 mph
